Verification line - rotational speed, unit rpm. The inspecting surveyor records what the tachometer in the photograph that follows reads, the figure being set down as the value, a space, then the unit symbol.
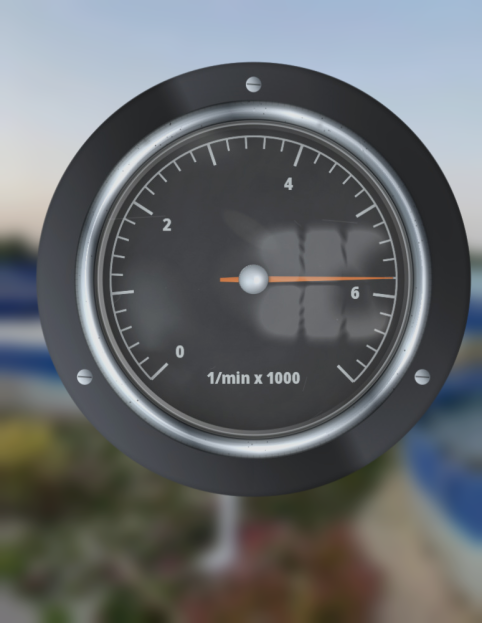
5800 rpm
